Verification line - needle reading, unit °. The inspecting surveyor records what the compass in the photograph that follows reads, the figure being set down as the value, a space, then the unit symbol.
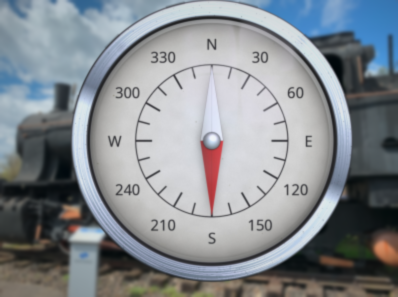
180 °
